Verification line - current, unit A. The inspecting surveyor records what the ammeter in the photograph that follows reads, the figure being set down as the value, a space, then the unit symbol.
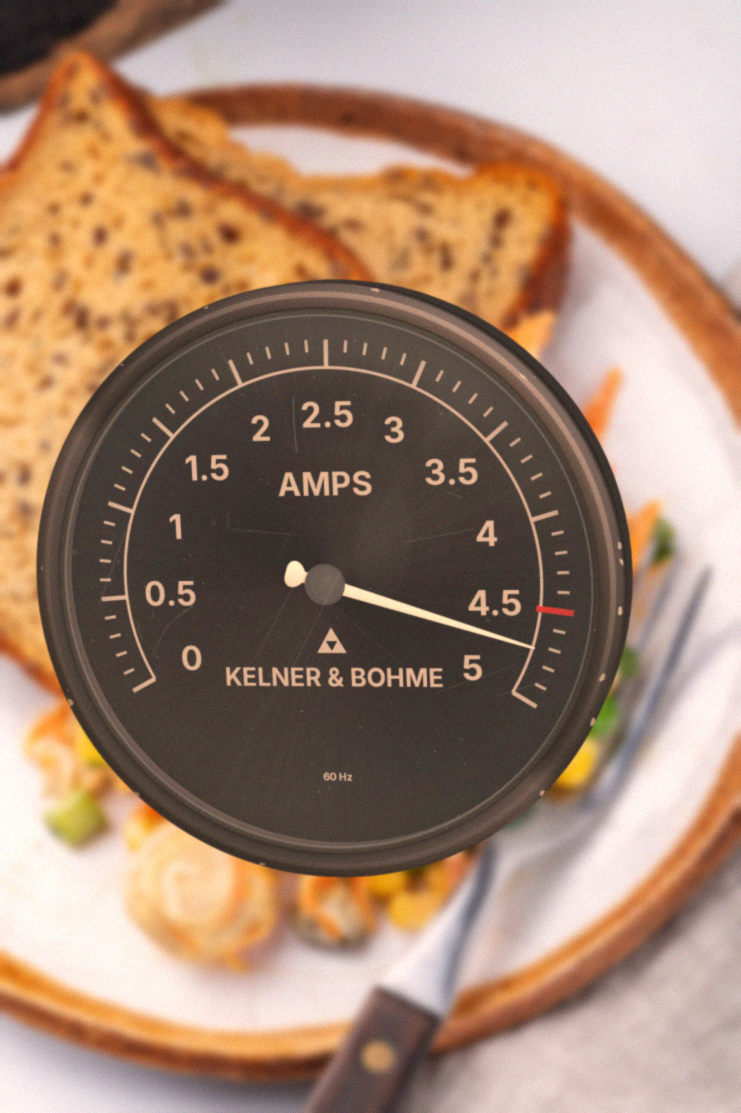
4.7 A
